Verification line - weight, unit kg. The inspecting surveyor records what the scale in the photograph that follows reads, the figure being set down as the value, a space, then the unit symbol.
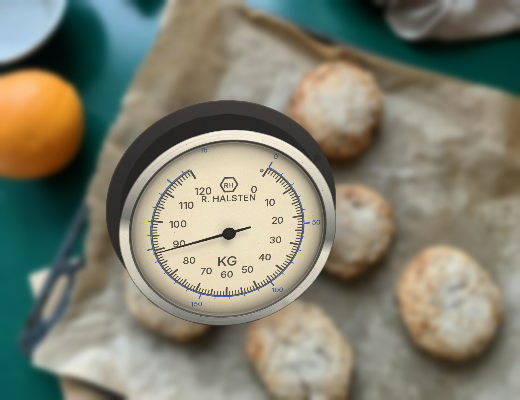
90 kg
